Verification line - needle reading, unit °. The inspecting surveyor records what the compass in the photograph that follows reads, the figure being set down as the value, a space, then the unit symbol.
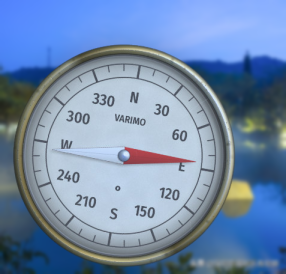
85 °
